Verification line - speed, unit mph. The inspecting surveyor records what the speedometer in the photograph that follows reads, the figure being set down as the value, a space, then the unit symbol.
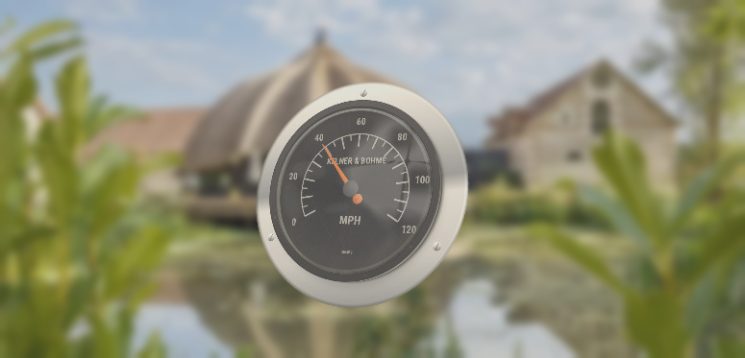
40 mph
